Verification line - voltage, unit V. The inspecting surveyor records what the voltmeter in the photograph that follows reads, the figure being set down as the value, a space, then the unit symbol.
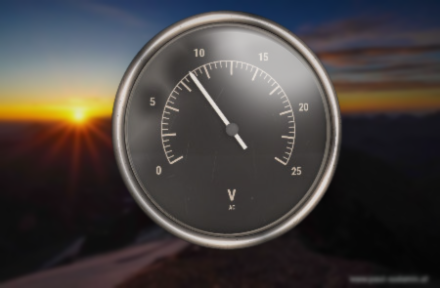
8.5 V
